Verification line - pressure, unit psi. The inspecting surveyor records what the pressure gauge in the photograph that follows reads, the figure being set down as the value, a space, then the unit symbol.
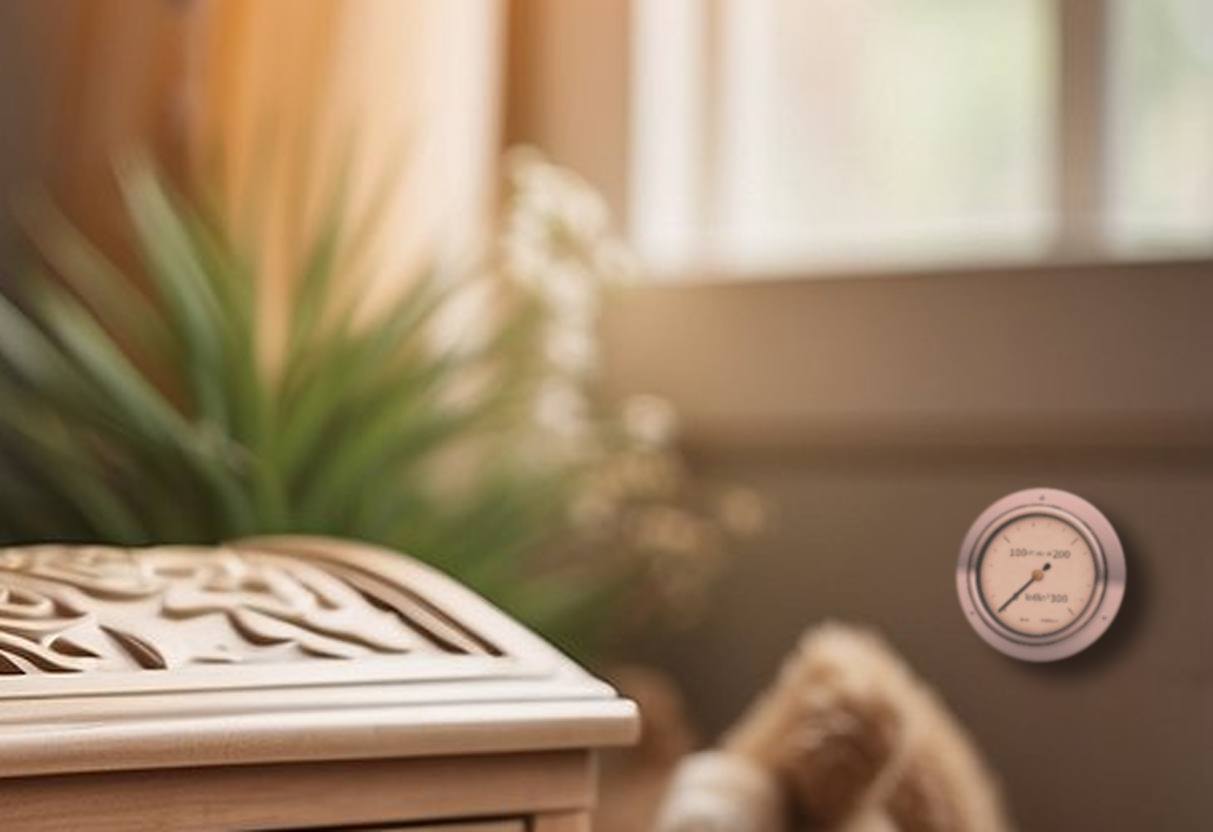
0 psi
